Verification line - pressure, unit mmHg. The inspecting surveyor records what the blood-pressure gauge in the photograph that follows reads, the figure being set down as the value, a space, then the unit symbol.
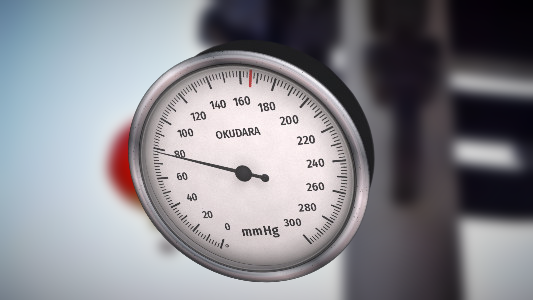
80 mmHg
